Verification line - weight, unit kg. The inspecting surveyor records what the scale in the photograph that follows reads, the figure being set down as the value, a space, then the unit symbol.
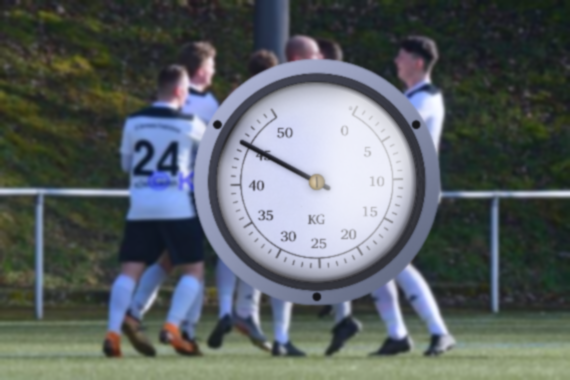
45 kg
